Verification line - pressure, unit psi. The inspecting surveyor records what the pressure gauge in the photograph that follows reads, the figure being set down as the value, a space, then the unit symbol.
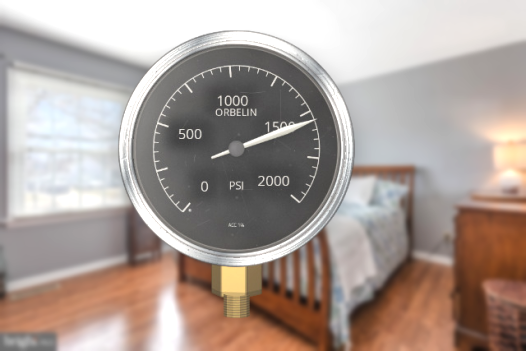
1550 psi
